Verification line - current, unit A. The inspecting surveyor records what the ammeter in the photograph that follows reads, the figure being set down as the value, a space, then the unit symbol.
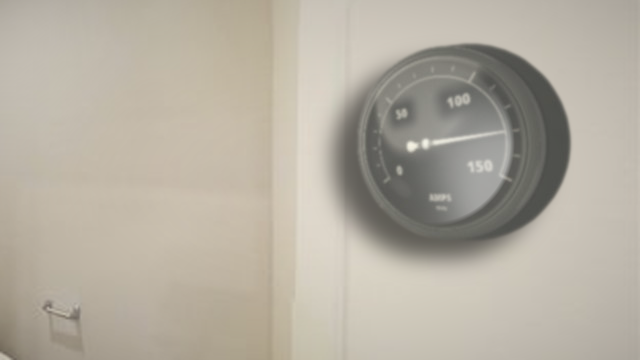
130 A
